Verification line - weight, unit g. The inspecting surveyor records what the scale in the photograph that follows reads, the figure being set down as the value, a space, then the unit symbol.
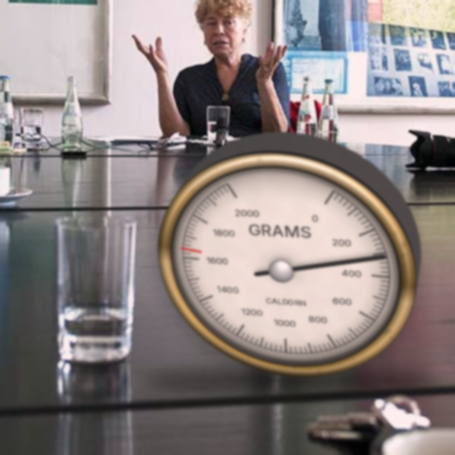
300 g
